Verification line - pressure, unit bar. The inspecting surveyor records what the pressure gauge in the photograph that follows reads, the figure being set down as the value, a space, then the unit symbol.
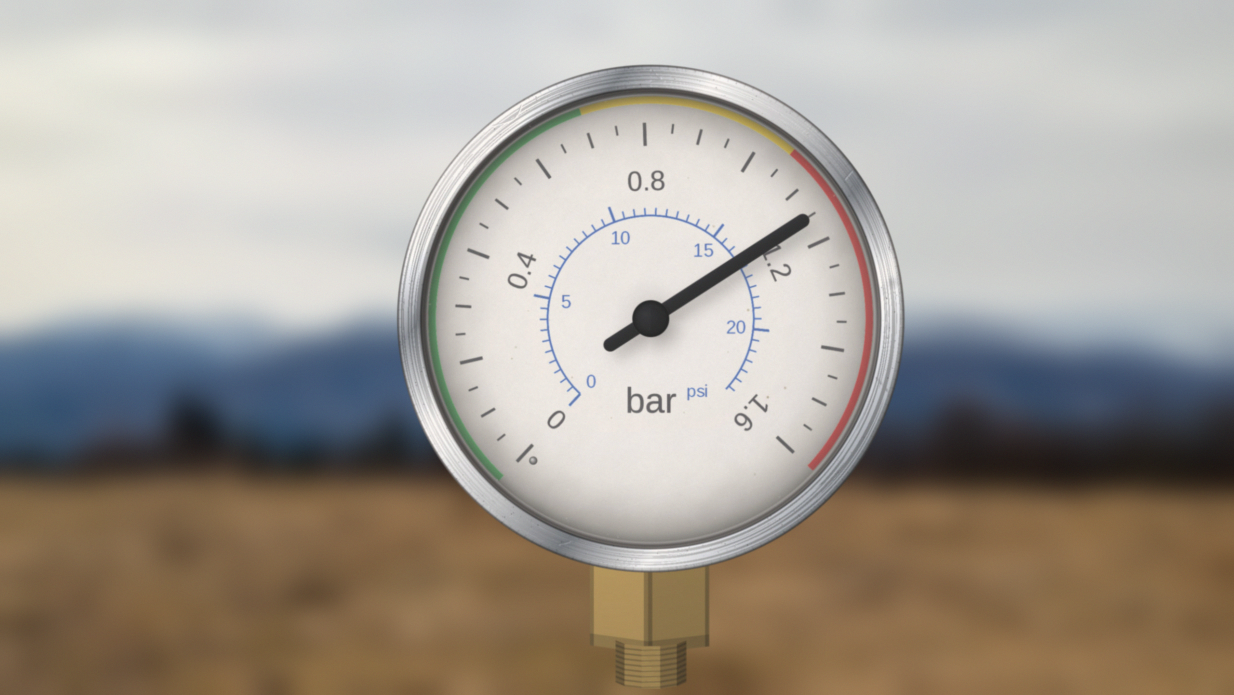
1.15 bar
